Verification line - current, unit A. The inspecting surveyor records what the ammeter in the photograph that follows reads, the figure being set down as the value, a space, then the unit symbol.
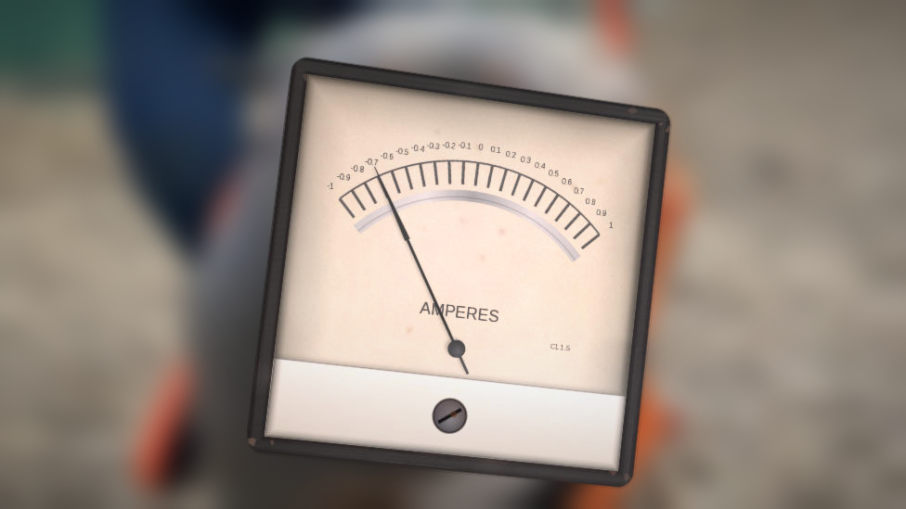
-0.7 A
